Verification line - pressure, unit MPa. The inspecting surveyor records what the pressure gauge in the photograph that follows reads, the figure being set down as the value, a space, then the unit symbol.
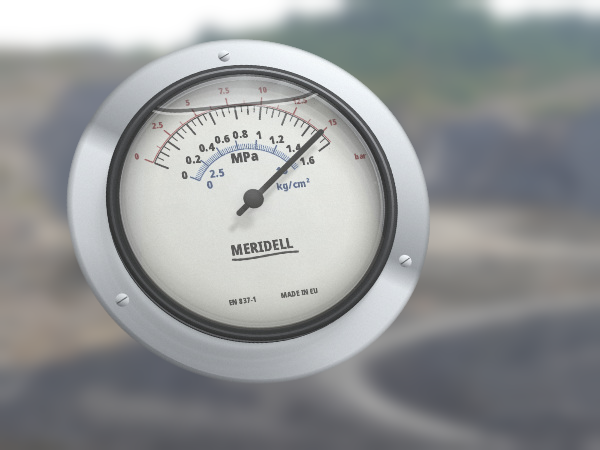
1.5 MPa
